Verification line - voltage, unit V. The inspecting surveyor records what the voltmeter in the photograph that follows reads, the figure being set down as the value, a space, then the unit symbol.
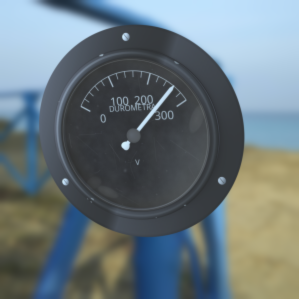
260 V
